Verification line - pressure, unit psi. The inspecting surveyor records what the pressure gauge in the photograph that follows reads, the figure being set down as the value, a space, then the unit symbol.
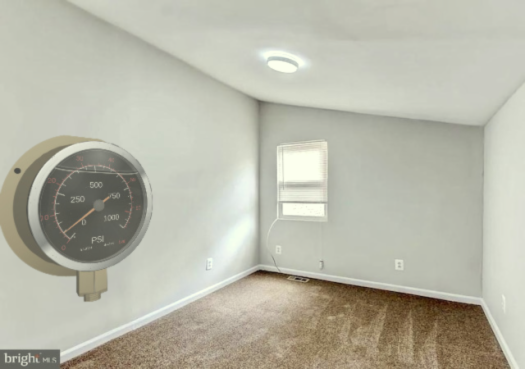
50 psi
